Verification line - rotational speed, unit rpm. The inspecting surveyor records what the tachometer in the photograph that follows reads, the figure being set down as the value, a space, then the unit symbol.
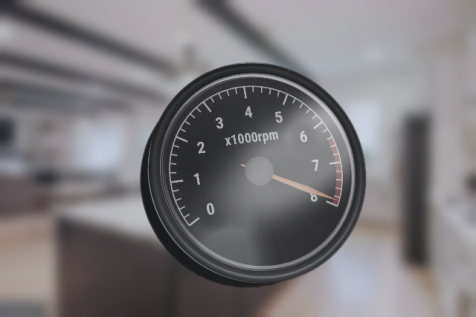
7900 rpm
